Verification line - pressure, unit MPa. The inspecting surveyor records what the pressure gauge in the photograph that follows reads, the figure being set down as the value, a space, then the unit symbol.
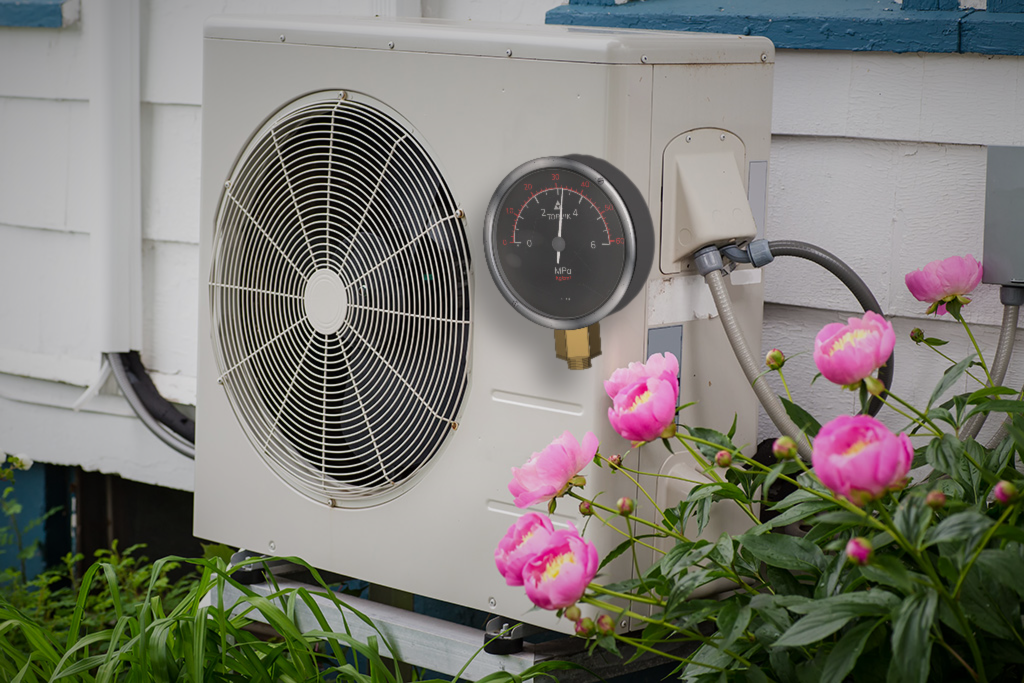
3.25 MPa
